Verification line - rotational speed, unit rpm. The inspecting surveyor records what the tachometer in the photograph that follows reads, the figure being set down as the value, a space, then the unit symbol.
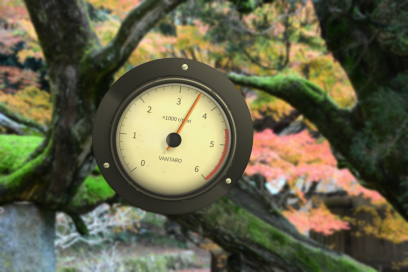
3500 rpm
